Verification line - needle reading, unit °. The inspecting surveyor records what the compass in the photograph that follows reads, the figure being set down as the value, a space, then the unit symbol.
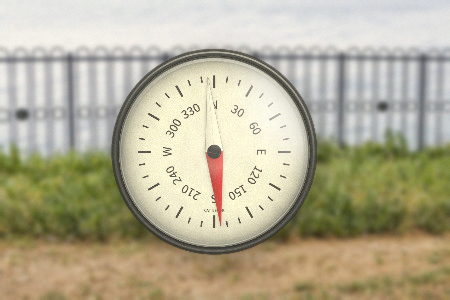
175 °
